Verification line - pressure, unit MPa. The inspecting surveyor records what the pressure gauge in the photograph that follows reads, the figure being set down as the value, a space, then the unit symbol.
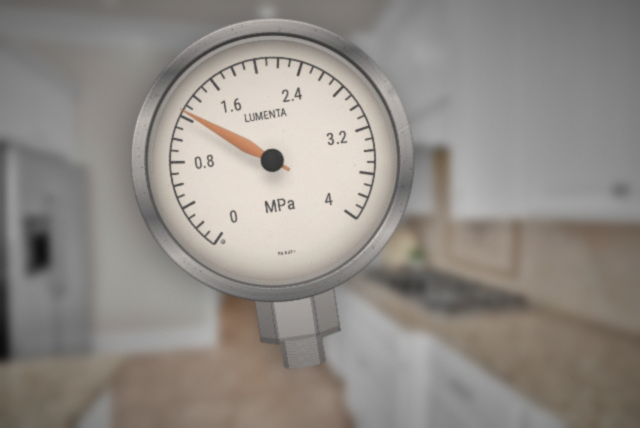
1.25 MPa
